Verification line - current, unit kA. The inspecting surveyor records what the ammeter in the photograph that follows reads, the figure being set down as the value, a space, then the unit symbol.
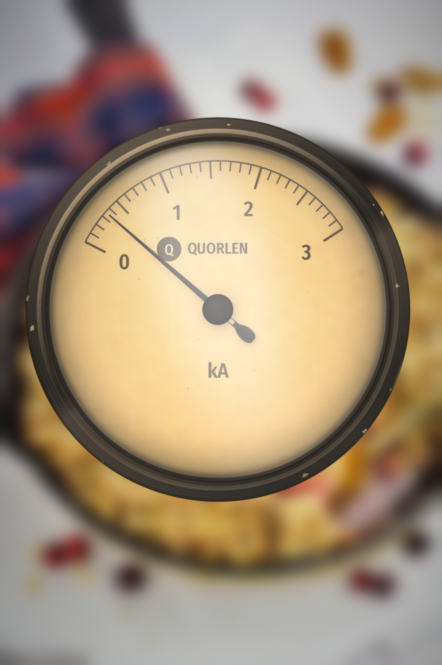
0.35 kA
